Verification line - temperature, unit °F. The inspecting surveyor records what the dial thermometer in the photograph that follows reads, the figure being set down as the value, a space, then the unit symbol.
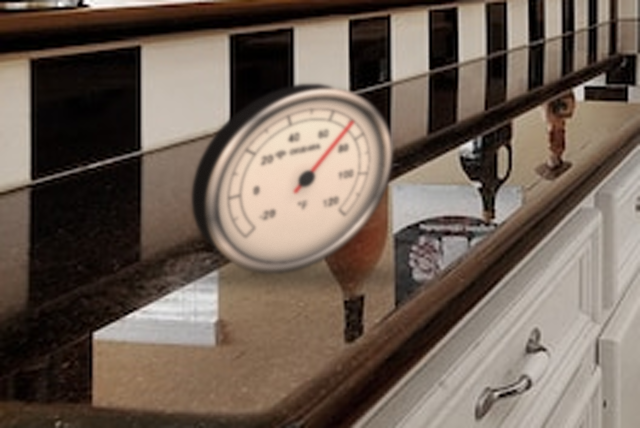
70 °F
